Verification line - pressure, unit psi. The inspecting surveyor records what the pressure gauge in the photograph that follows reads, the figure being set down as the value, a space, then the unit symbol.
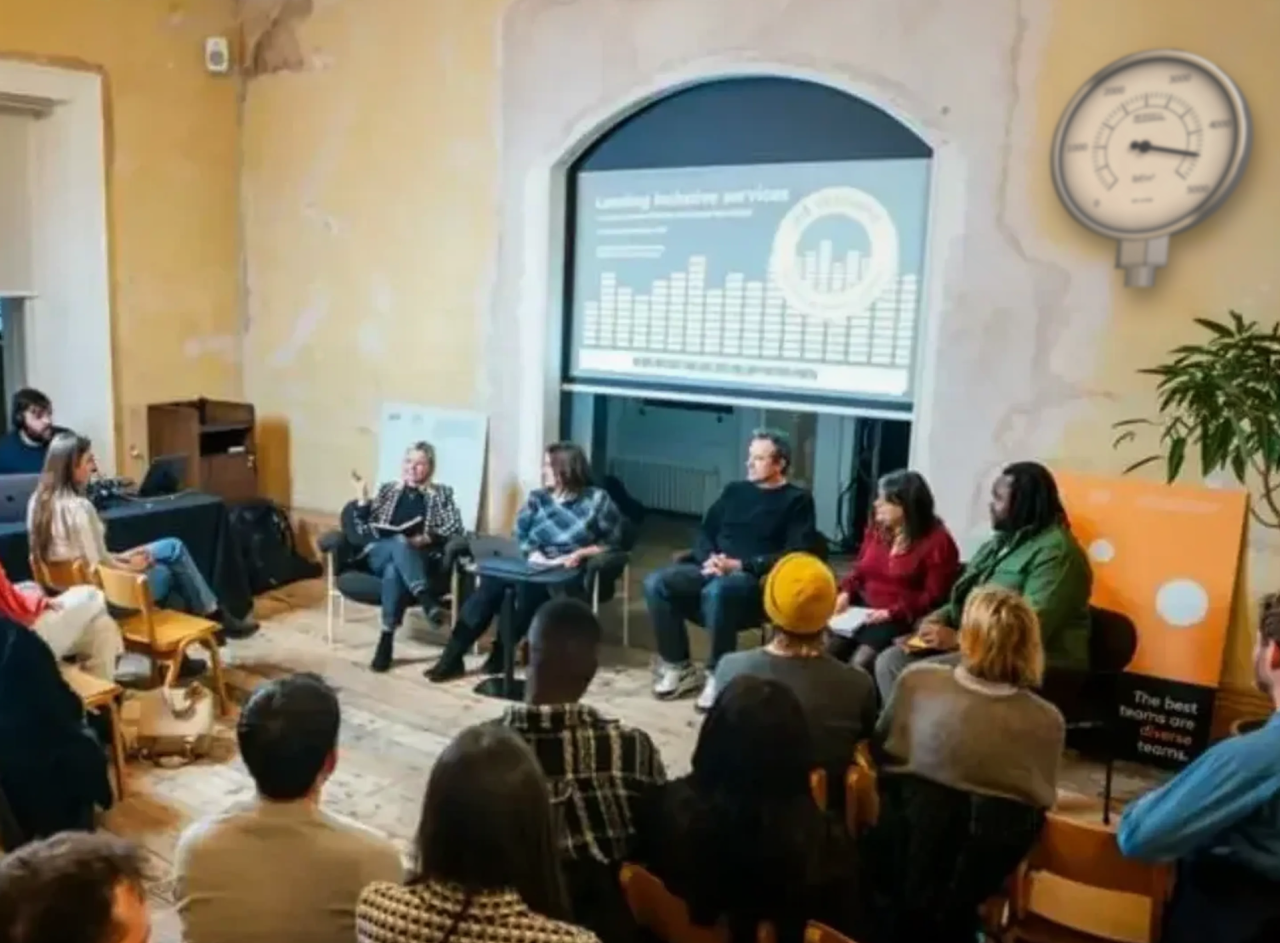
4500 psi
